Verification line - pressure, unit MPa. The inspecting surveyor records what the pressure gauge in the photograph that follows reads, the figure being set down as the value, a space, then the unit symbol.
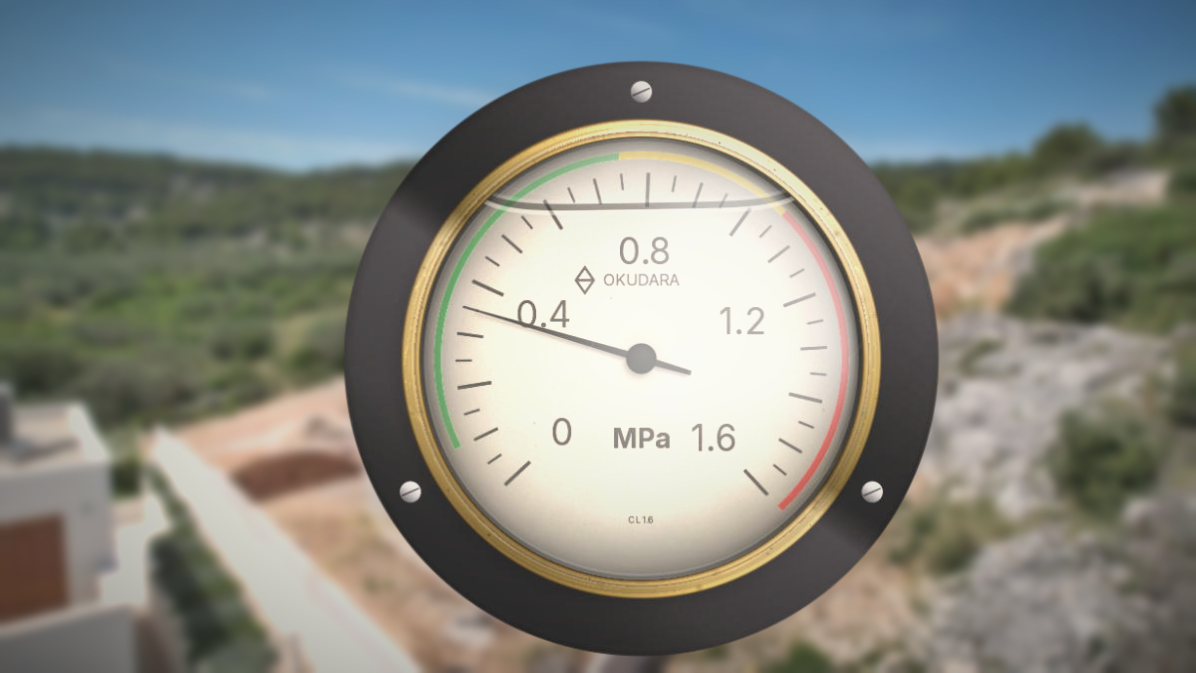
0.35 MPa
